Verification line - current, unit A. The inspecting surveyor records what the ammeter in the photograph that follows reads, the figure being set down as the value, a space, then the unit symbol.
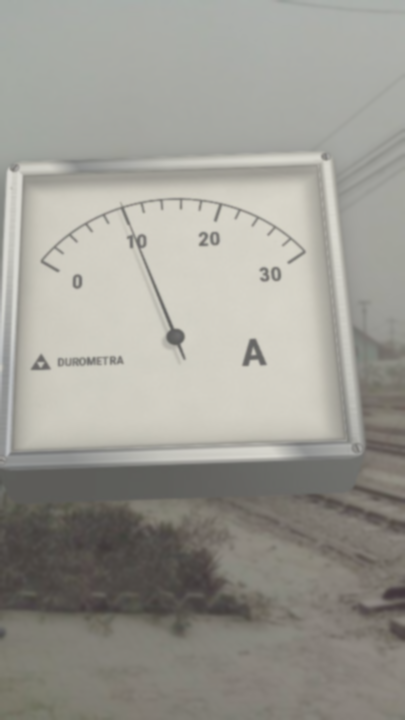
10 A
